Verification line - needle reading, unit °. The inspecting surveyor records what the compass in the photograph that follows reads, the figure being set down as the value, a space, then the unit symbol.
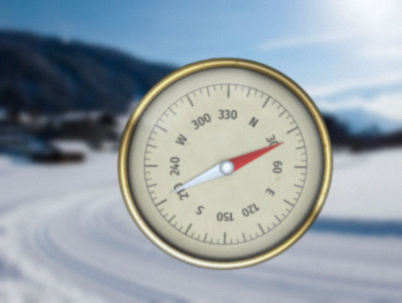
35 °
